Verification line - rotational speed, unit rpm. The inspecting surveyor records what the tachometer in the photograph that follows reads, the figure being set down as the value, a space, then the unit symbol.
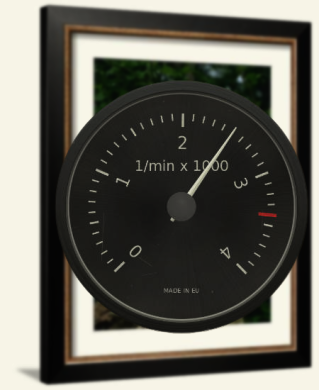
2500 rpm
